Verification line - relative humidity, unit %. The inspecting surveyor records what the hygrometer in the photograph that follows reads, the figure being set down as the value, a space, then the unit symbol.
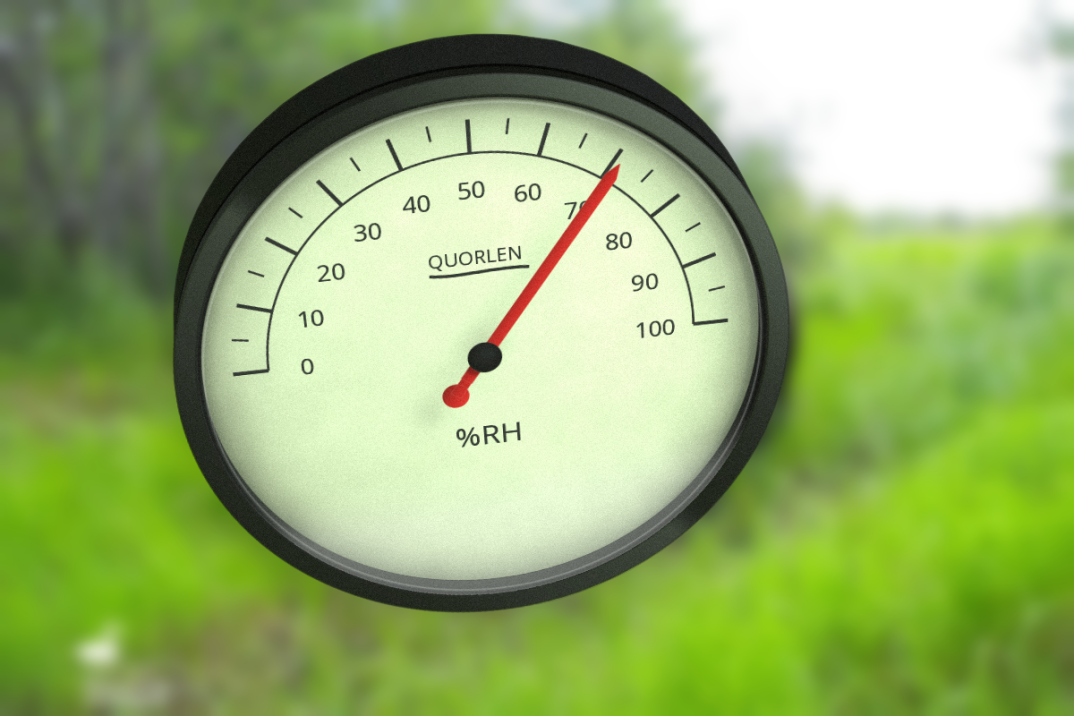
70 %
